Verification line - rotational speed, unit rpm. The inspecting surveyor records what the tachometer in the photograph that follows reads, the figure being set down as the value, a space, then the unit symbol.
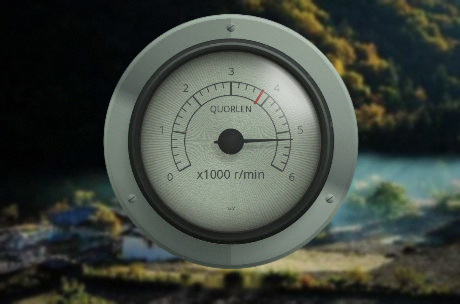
5200 rpm
